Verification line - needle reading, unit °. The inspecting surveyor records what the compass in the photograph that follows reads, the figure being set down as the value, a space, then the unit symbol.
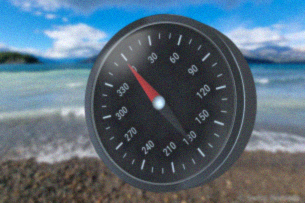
0 °
